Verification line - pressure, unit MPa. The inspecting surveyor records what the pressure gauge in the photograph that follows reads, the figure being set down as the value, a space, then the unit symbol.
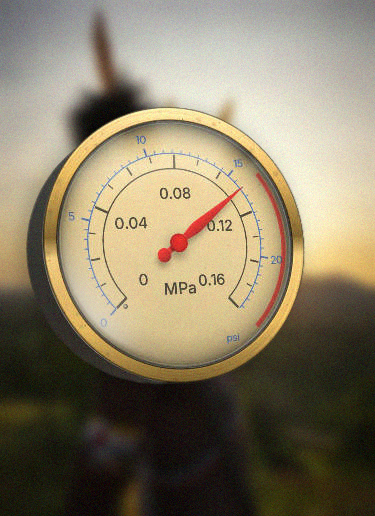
0.11 MPa
